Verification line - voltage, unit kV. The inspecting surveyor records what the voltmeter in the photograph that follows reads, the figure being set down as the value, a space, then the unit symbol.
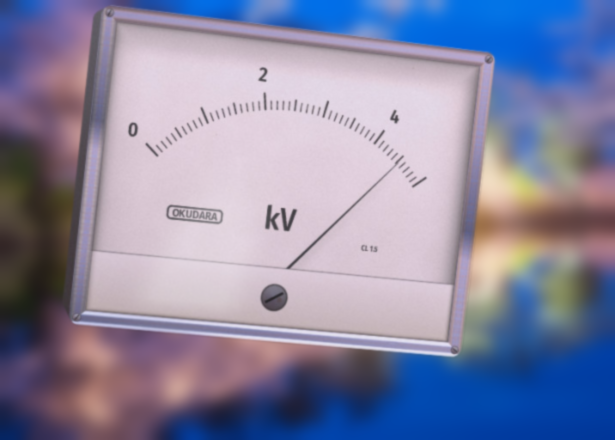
4.5 kV
